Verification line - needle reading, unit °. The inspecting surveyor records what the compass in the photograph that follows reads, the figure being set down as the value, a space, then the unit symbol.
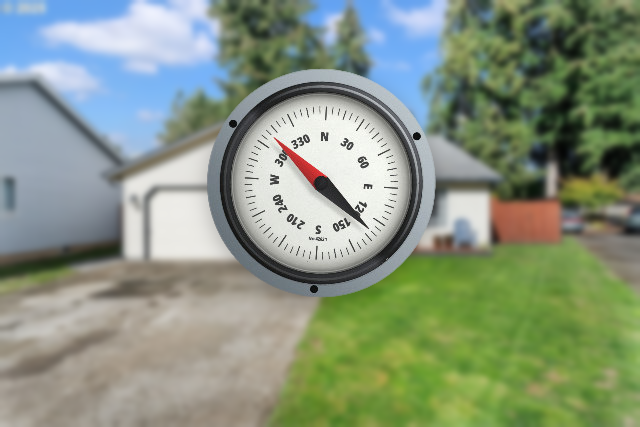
310 °
